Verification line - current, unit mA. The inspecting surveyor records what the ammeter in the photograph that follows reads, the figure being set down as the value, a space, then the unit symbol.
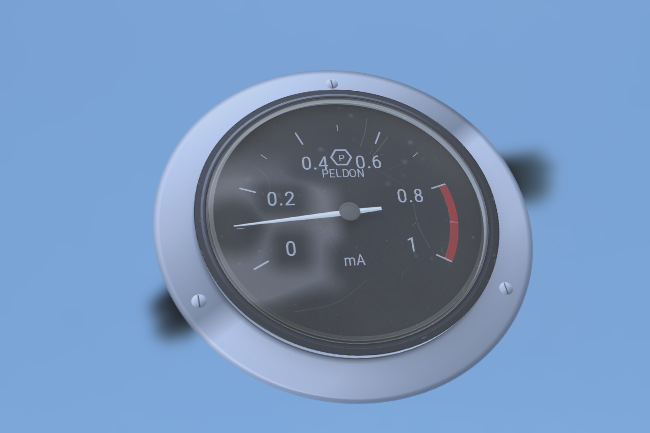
0.1 mA
